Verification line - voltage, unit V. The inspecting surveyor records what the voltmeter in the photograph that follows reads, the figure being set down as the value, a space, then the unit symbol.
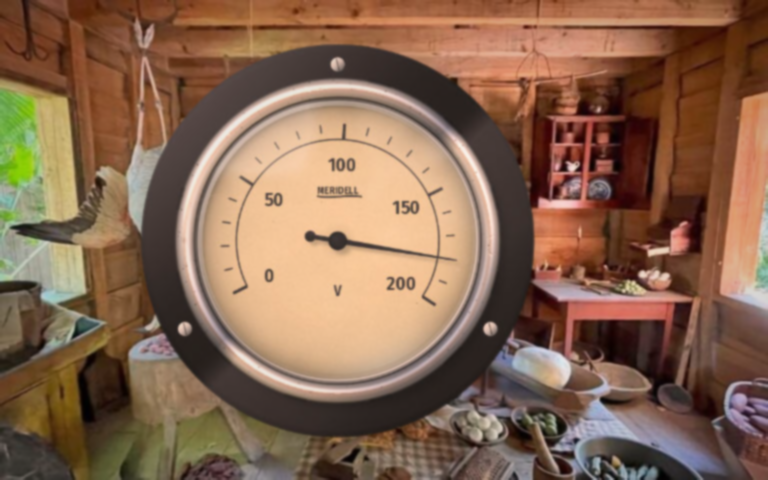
180 V
